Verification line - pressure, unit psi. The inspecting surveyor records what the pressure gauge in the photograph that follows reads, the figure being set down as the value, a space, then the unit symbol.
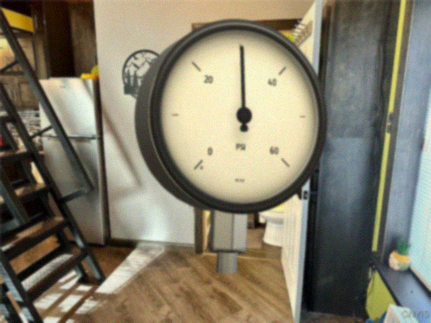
30 psi
